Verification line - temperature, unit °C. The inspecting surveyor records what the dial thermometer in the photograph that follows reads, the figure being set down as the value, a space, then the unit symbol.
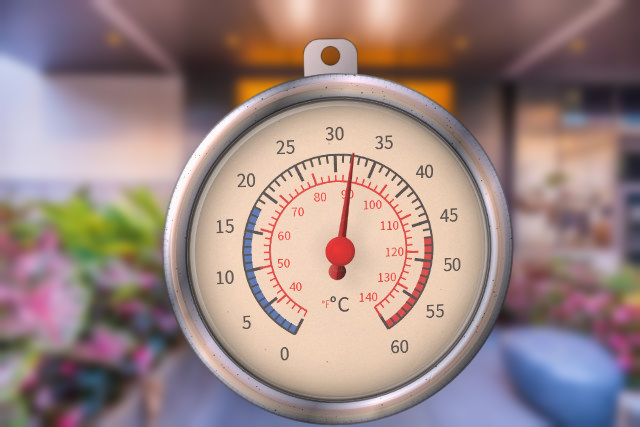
32 °C
